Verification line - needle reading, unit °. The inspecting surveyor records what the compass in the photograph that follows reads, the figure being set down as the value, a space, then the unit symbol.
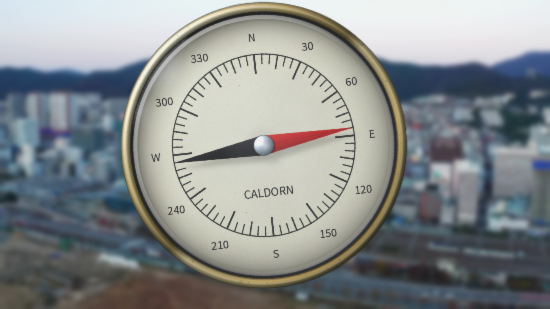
85 °
